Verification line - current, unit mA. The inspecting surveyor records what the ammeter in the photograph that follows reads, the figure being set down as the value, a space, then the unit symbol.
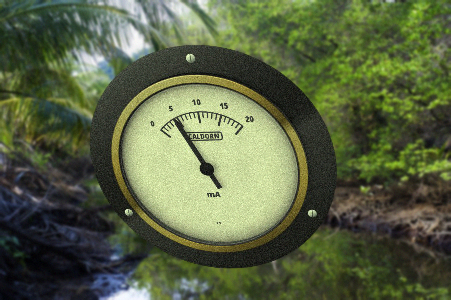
5 mA
